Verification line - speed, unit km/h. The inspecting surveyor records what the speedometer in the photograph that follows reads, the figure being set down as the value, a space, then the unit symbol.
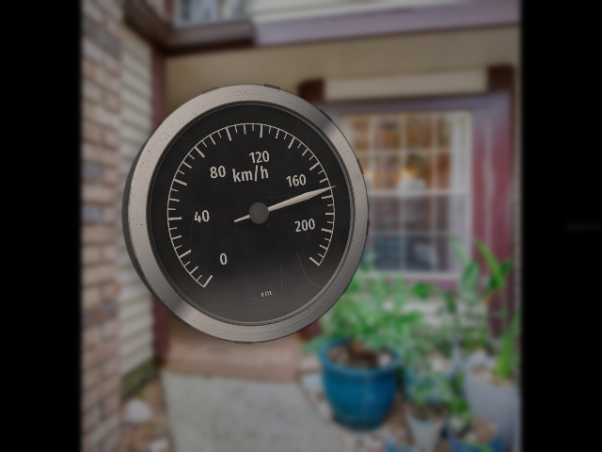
175 km/h
